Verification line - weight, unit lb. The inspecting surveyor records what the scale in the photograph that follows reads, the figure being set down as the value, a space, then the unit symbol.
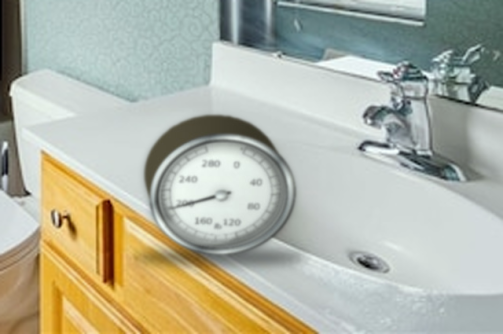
200 lb
